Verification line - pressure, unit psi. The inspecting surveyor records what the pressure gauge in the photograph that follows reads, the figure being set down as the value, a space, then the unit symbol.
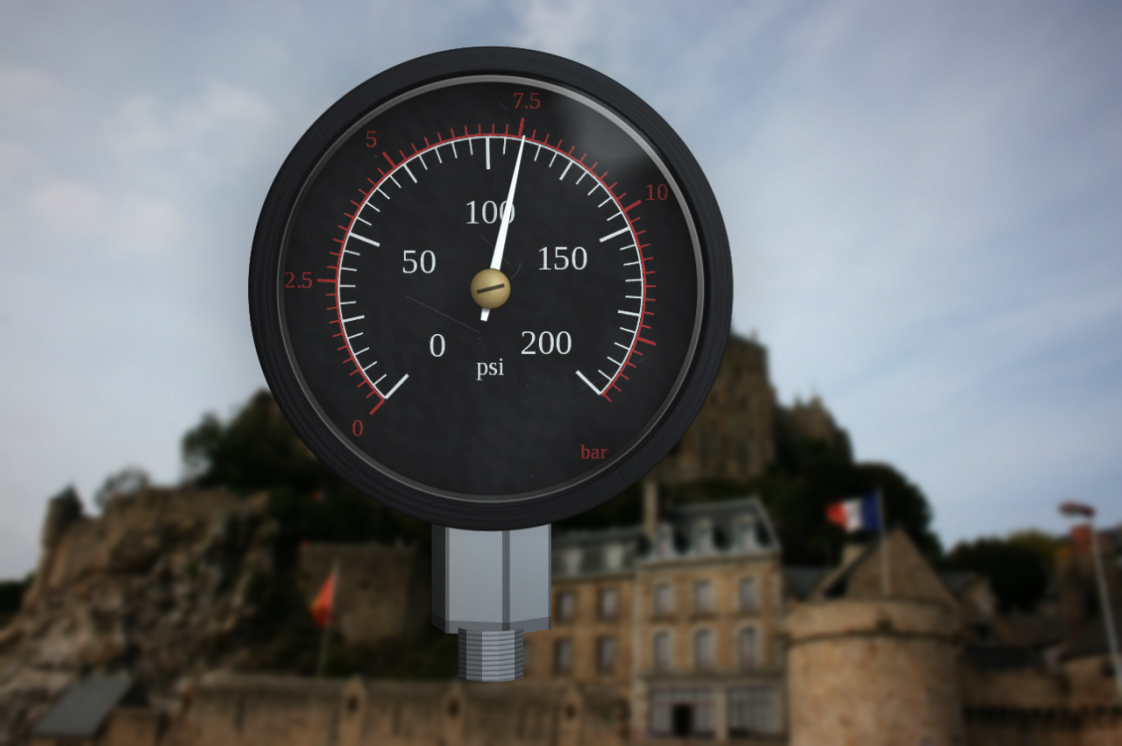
110 psi
